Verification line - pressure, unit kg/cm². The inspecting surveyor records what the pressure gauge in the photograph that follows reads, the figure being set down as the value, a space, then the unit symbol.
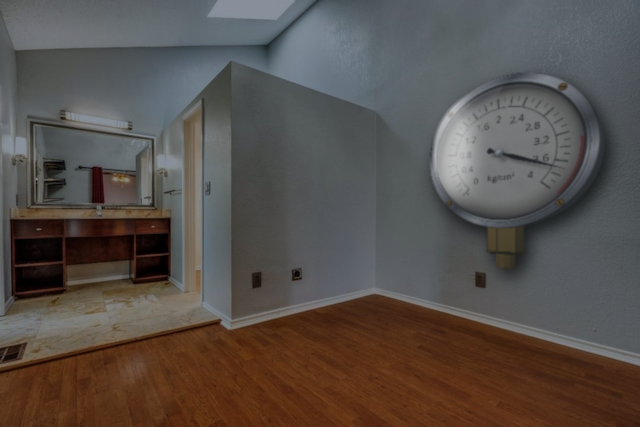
3.7 kg/cm²
